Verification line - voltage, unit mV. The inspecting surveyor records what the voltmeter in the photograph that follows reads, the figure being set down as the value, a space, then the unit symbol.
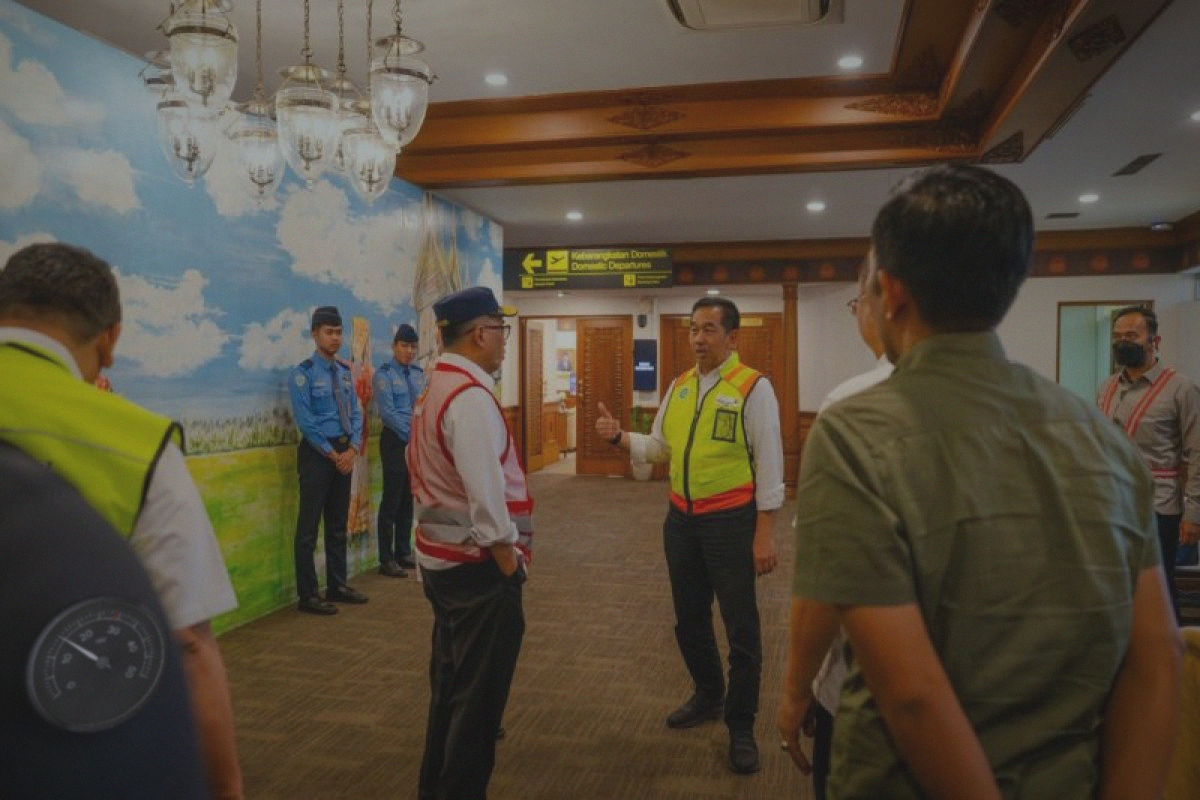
15 mV
